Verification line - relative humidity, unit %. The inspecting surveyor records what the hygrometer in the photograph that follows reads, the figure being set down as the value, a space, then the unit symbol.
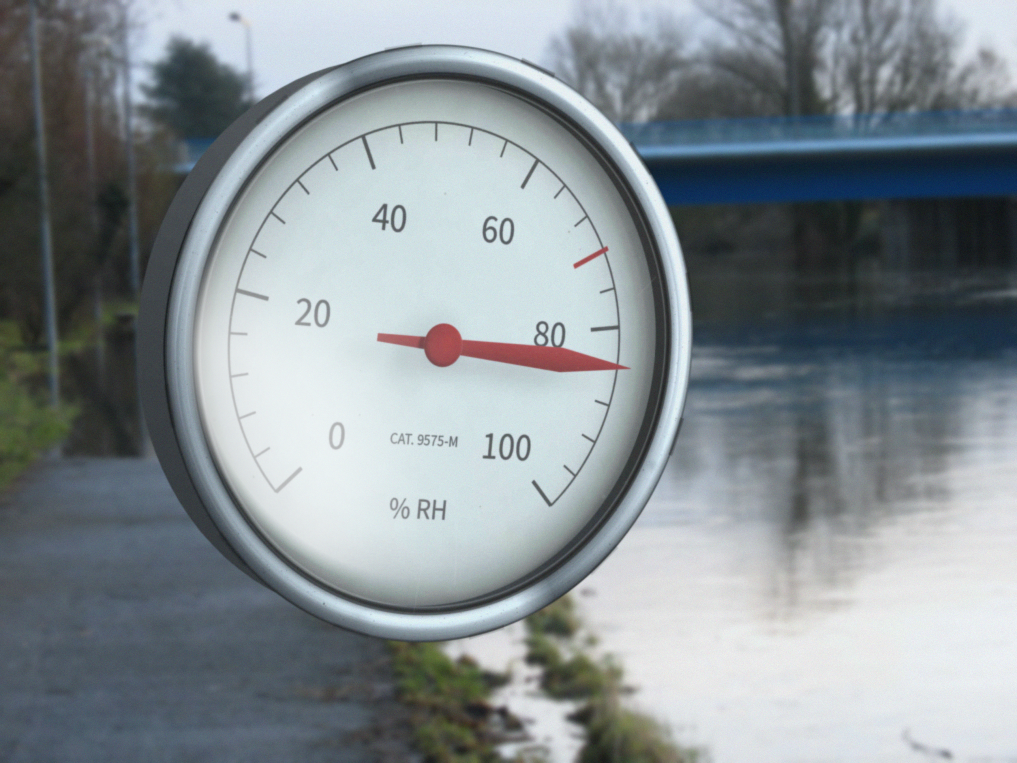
84 %
